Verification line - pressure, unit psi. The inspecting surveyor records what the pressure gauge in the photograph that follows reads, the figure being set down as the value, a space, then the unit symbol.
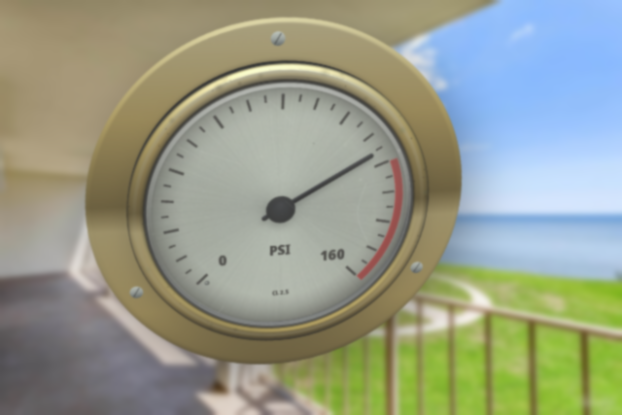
115 psi
